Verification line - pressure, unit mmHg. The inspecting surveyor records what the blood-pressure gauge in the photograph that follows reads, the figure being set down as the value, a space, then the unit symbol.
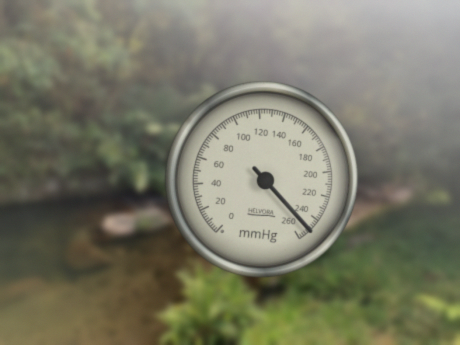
250 mmHg
